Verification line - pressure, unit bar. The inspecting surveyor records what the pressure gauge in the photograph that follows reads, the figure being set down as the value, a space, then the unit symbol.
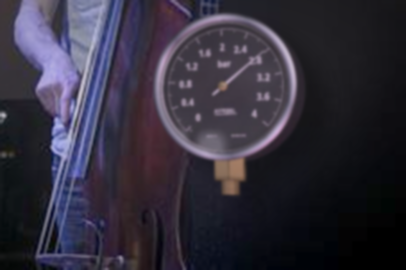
2.8 bar
